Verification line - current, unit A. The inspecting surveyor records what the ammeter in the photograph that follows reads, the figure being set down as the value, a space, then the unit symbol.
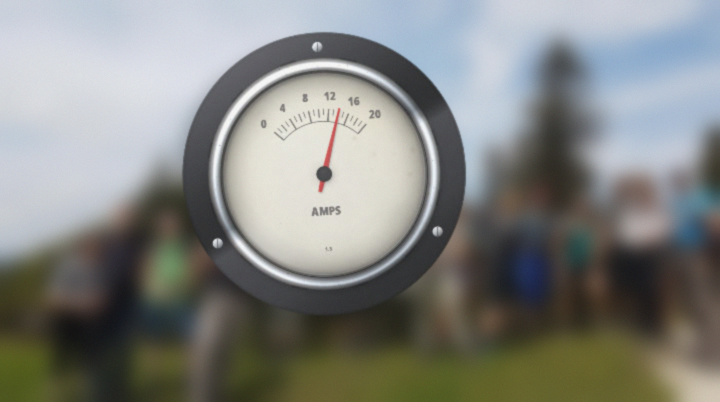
14 A
